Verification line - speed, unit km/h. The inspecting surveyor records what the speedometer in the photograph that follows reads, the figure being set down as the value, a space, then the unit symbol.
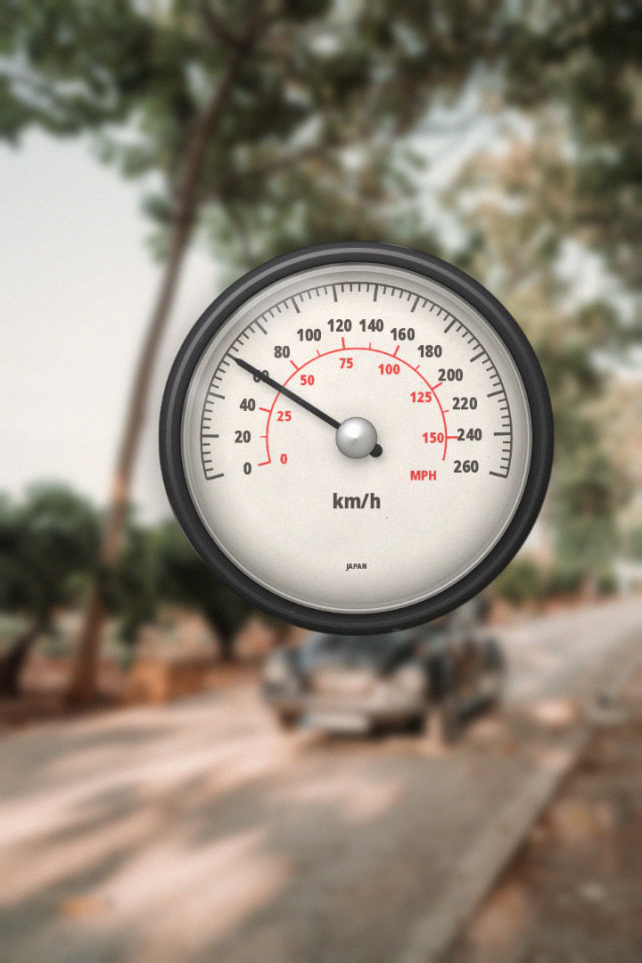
60 km/h
